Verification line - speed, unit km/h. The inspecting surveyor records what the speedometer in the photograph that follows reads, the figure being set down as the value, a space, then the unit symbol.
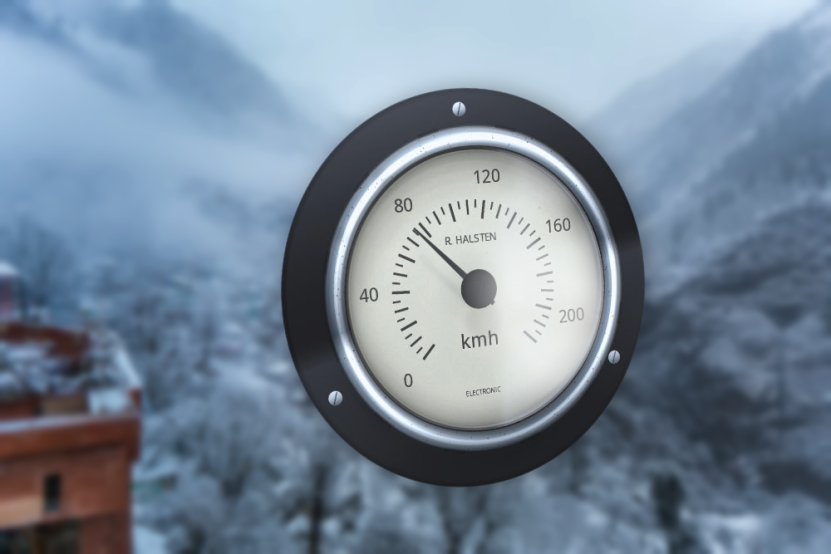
75 km/h
